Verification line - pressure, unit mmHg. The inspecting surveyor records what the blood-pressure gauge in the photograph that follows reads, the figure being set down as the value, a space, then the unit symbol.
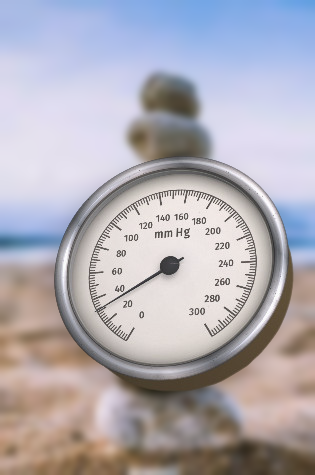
30 mmHg
